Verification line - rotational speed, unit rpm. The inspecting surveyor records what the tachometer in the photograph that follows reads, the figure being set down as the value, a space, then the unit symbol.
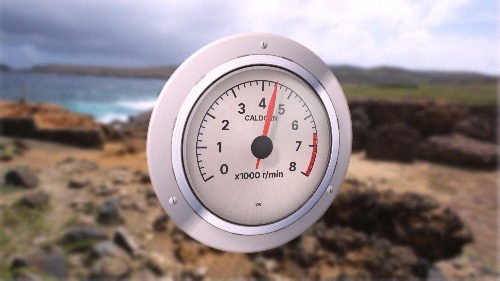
4400 rpm
